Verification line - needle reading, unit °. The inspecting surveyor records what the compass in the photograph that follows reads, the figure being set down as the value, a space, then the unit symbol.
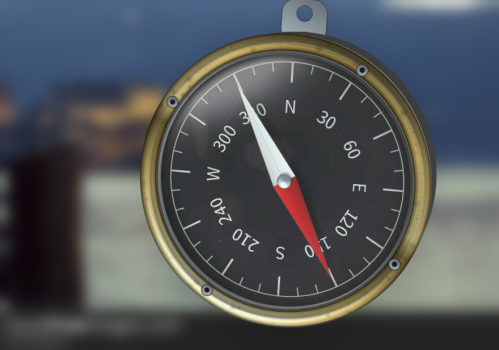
150 °
